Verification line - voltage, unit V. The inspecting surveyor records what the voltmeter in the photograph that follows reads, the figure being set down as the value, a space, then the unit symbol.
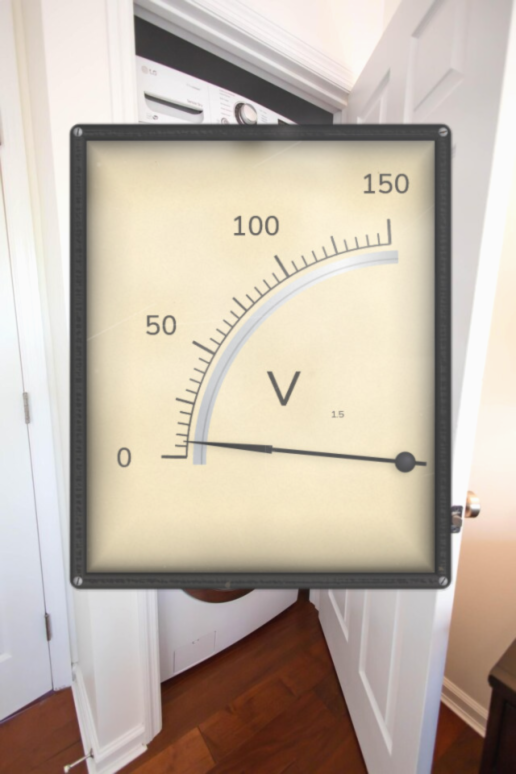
7.5 V
